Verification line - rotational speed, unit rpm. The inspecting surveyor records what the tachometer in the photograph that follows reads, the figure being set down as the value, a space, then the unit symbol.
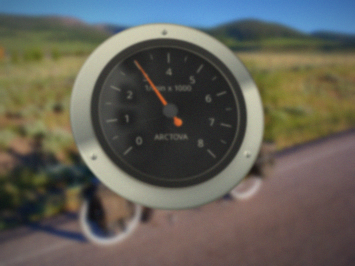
3000 rpm
